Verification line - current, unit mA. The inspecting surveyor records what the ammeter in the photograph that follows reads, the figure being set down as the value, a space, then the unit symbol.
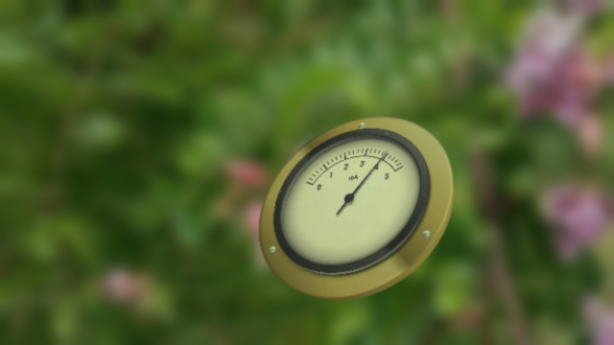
4 mA
